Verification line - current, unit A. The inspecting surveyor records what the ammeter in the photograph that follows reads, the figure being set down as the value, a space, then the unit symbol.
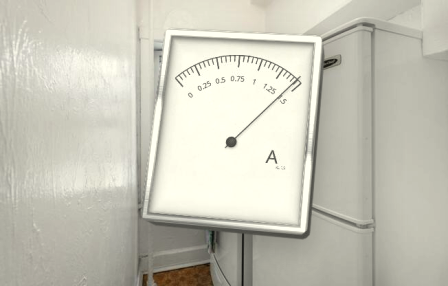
1.45 A
